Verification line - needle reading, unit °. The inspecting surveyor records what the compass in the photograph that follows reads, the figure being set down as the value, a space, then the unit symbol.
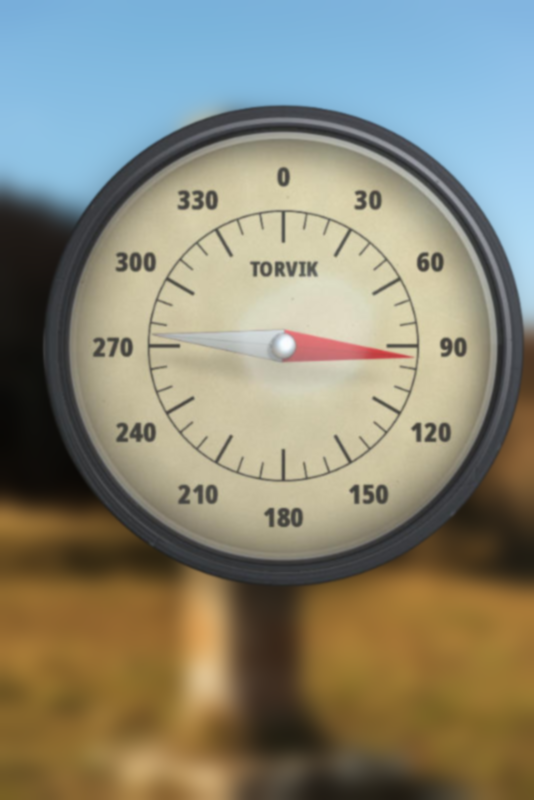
95 °
